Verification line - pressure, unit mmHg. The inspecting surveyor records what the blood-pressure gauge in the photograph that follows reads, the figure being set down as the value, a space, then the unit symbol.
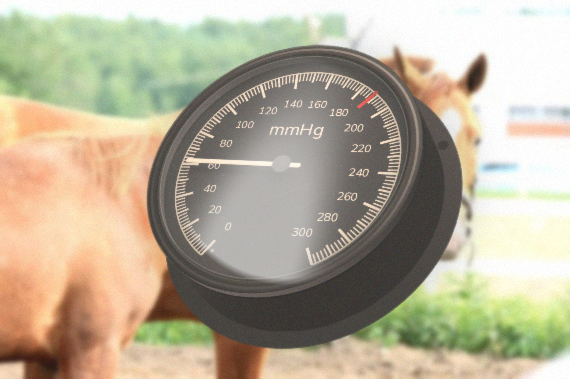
60 mmHg
